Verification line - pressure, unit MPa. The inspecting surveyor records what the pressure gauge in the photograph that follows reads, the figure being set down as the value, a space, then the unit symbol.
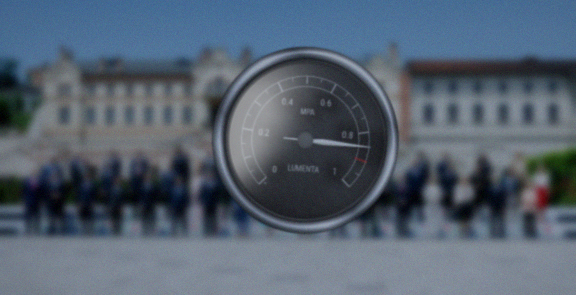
0.85 MPa
